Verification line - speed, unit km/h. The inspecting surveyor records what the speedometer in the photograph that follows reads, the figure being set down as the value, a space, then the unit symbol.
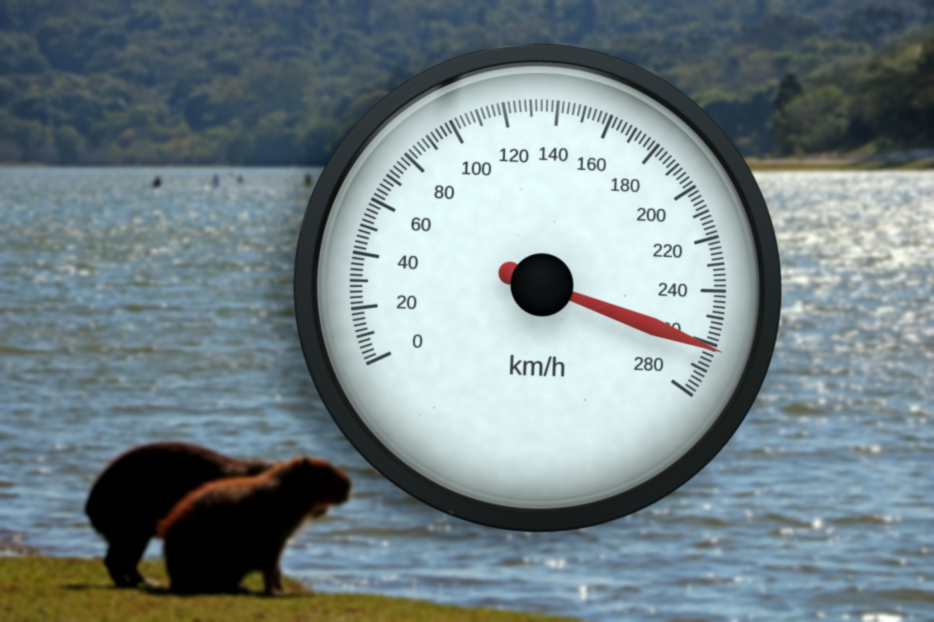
262 km/h
